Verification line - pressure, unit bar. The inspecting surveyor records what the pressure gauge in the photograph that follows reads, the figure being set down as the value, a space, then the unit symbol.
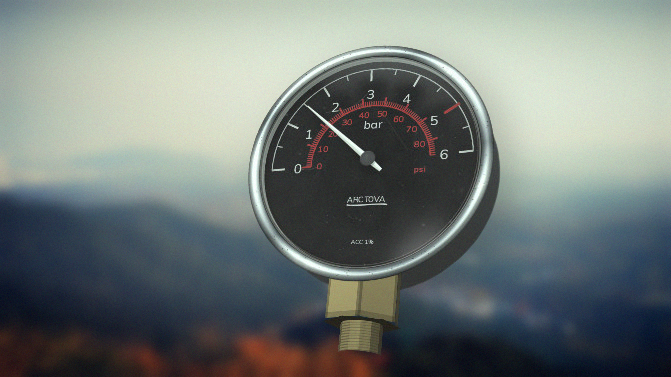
1.5 bar
